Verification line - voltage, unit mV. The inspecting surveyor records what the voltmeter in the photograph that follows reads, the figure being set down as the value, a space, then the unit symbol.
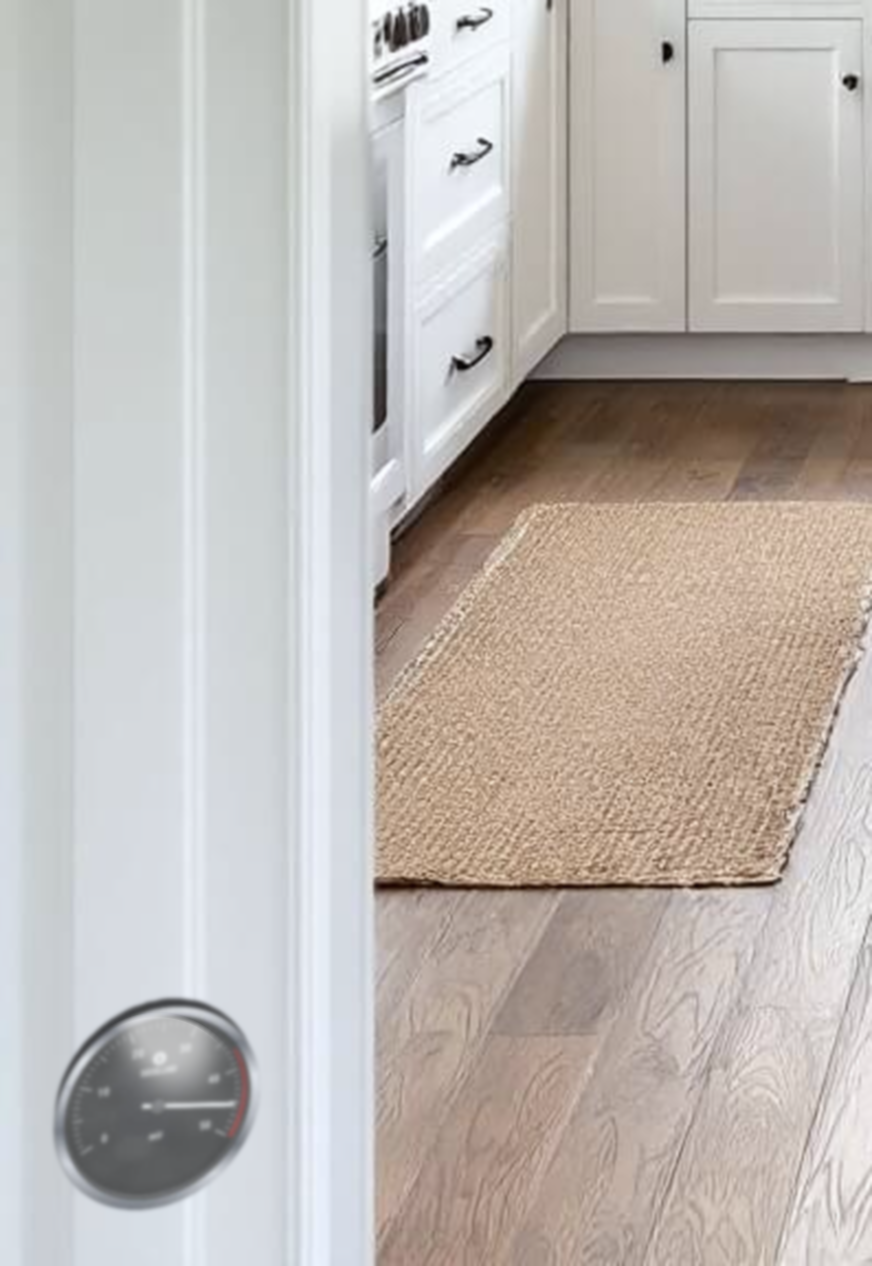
45 mV
